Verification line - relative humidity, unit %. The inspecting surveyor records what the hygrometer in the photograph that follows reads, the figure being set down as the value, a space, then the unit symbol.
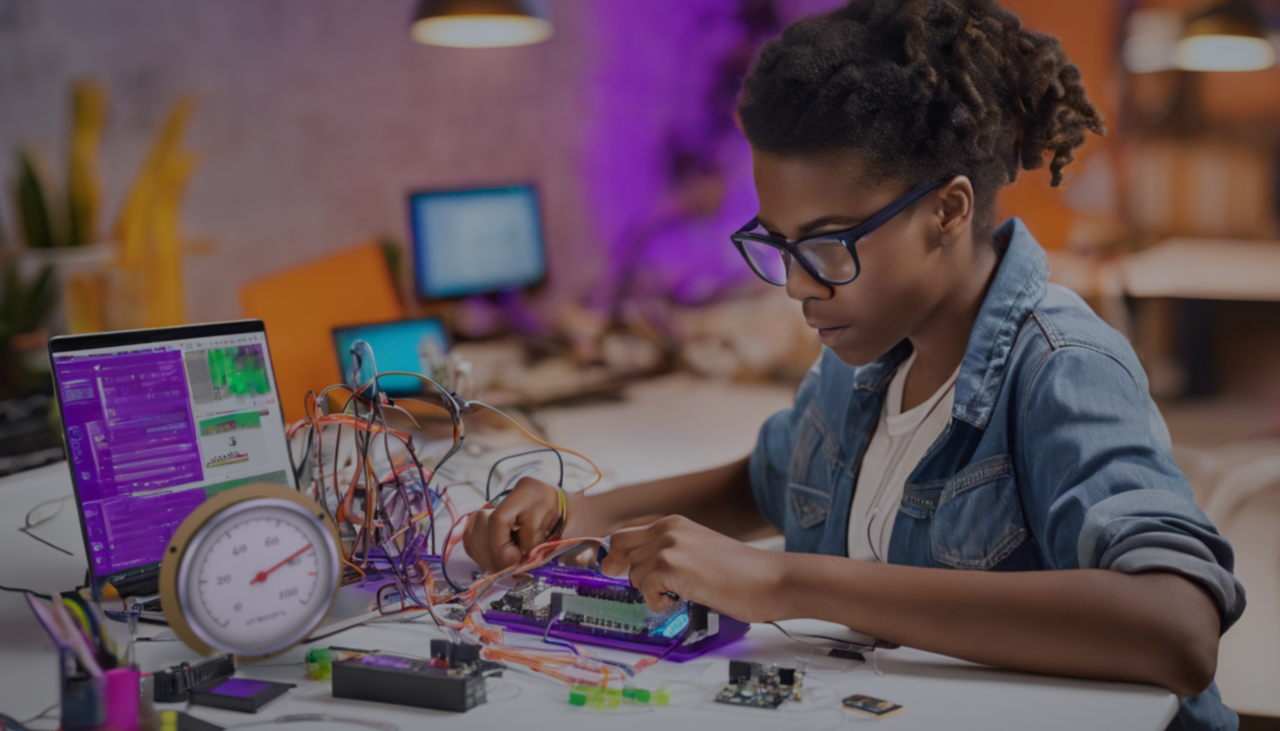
76 %
